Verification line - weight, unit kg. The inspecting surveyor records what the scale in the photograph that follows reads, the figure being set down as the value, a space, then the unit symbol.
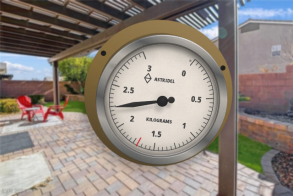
2.25 kg
